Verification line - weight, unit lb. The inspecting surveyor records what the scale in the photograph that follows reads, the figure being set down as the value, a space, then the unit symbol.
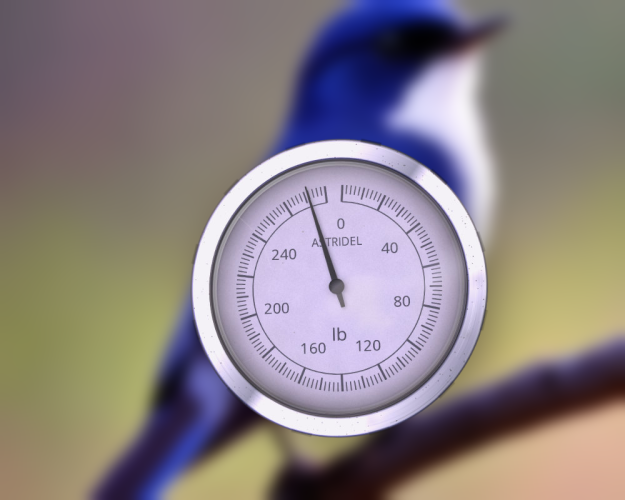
272 lb
